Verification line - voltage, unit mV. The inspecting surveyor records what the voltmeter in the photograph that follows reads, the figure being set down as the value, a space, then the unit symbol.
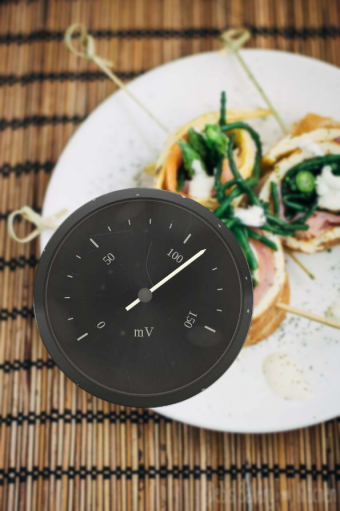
110 mV
